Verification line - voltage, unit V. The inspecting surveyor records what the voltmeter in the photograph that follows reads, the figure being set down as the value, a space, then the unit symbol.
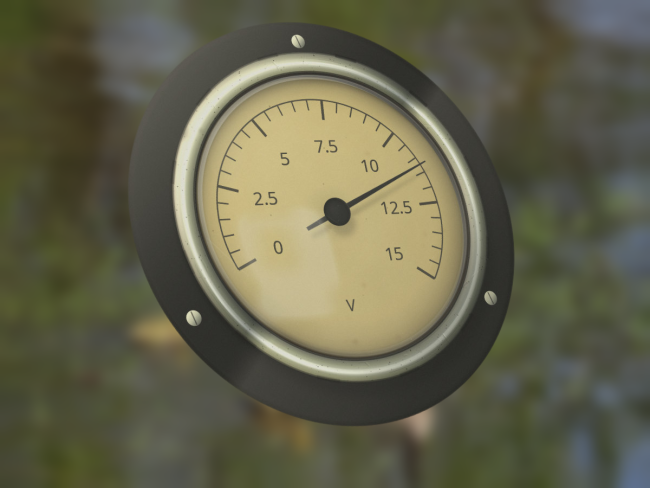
11.25 V
